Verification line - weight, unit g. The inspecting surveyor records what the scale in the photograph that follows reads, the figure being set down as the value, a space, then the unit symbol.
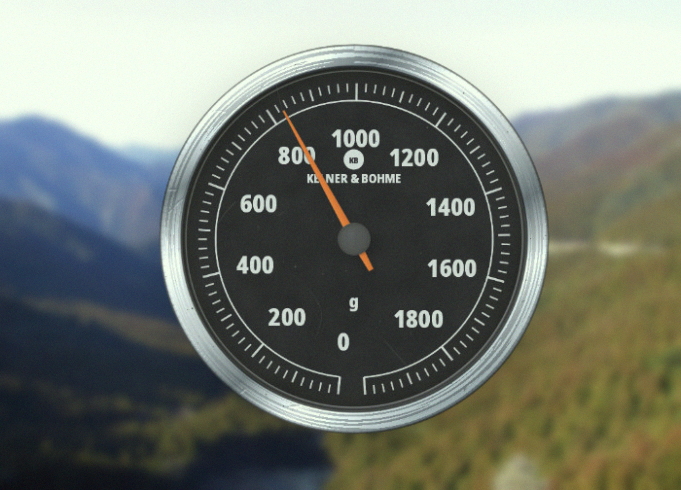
830 g
